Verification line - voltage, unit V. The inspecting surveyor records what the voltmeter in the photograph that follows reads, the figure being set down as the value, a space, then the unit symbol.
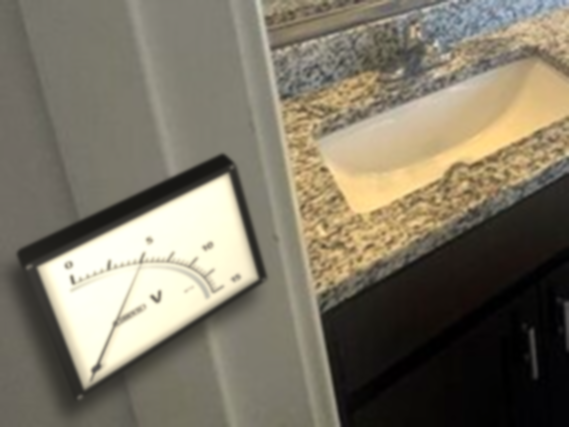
5 V
